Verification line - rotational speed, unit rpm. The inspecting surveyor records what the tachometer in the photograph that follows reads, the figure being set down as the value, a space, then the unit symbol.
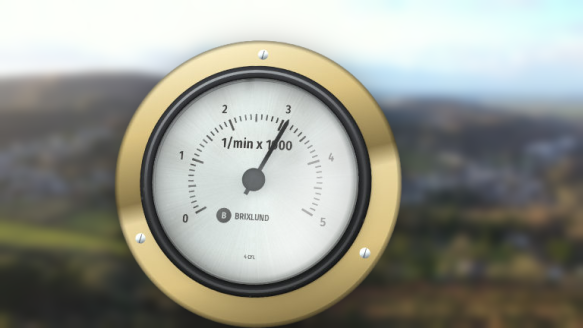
3100 rpm
